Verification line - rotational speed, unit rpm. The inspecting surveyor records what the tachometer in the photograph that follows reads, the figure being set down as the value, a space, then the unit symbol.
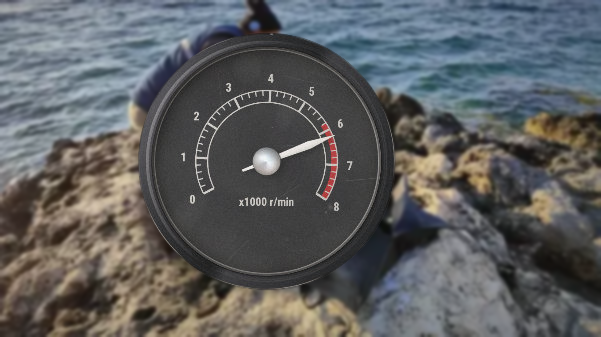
6200 rpm
